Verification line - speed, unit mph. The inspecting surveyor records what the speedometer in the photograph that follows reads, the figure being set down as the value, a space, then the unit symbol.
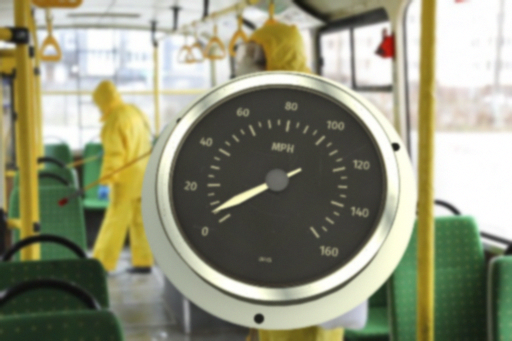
5 mph
